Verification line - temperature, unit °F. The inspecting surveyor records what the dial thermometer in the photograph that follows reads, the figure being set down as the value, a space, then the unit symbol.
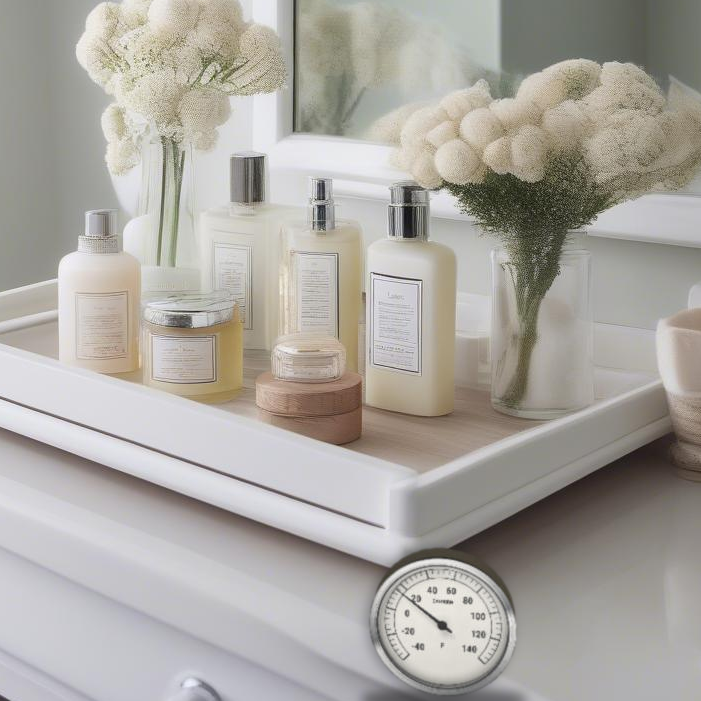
16 °F
